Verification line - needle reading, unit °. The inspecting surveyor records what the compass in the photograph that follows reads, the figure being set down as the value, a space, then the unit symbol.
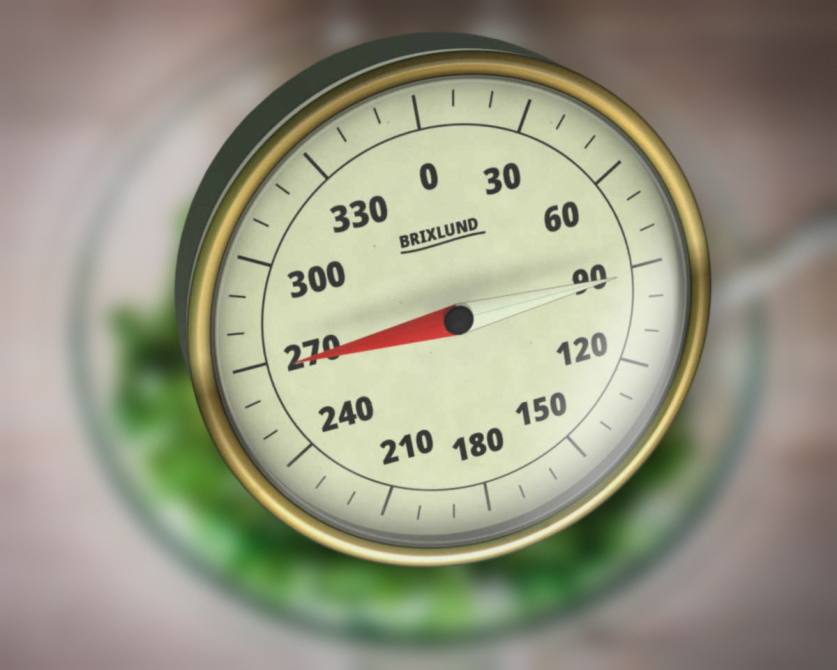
270 °
